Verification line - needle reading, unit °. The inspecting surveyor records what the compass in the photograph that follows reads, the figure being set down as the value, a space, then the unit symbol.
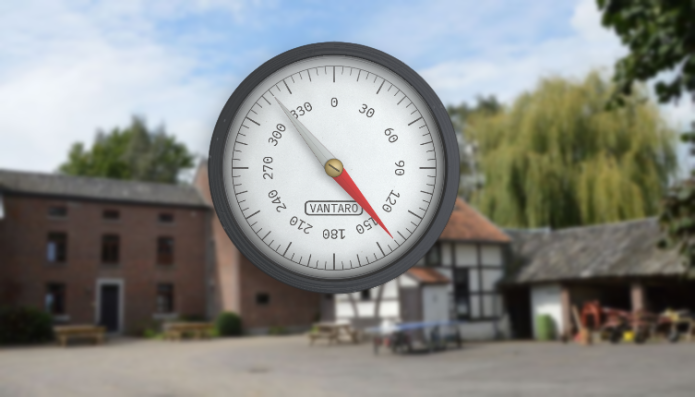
140 °
